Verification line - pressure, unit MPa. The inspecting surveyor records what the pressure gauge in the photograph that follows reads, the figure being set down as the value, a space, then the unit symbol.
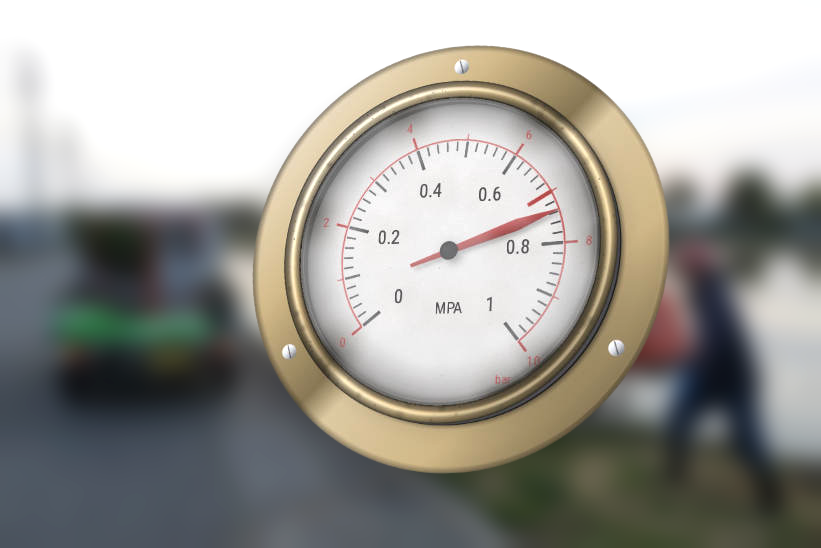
0.74 MPa
